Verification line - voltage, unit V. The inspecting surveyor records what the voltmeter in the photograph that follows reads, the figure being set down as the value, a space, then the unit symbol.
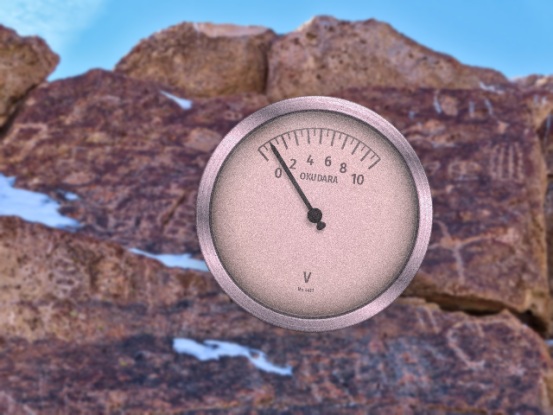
1 V
